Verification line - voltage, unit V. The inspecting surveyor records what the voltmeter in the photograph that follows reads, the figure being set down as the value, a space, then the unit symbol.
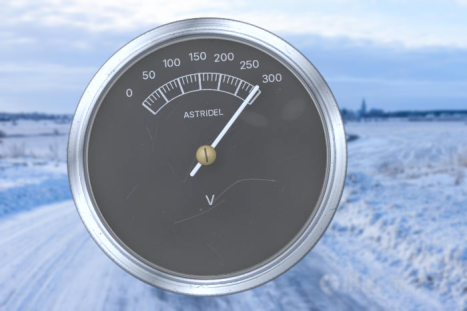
290 V
